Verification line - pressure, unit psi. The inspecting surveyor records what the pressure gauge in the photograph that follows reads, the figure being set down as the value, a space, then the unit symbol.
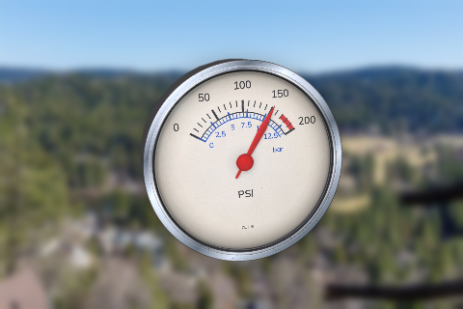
150 psi
